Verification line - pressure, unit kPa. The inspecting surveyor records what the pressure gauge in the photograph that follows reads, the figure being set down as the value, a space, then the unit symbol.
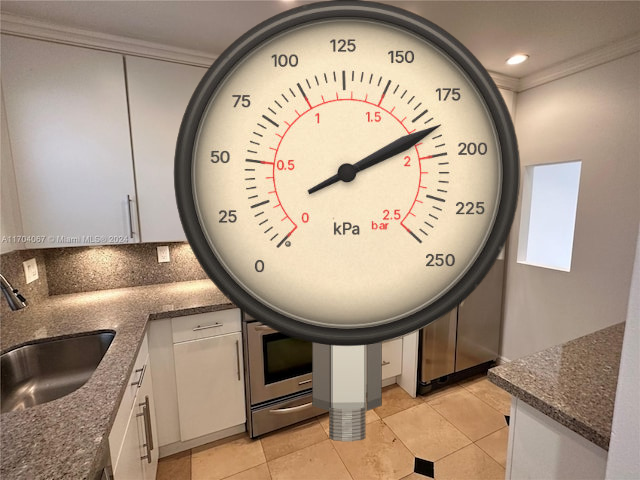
185 kPa
